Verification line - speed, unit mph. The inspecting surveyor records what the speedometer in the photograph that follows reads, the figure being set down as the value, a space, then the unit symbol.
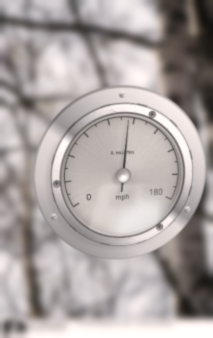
95 mph
